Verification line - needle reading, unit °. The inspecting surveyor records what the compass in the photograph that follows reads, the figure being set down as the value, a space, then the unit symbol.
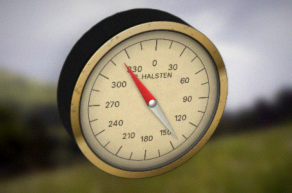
322.5 °
